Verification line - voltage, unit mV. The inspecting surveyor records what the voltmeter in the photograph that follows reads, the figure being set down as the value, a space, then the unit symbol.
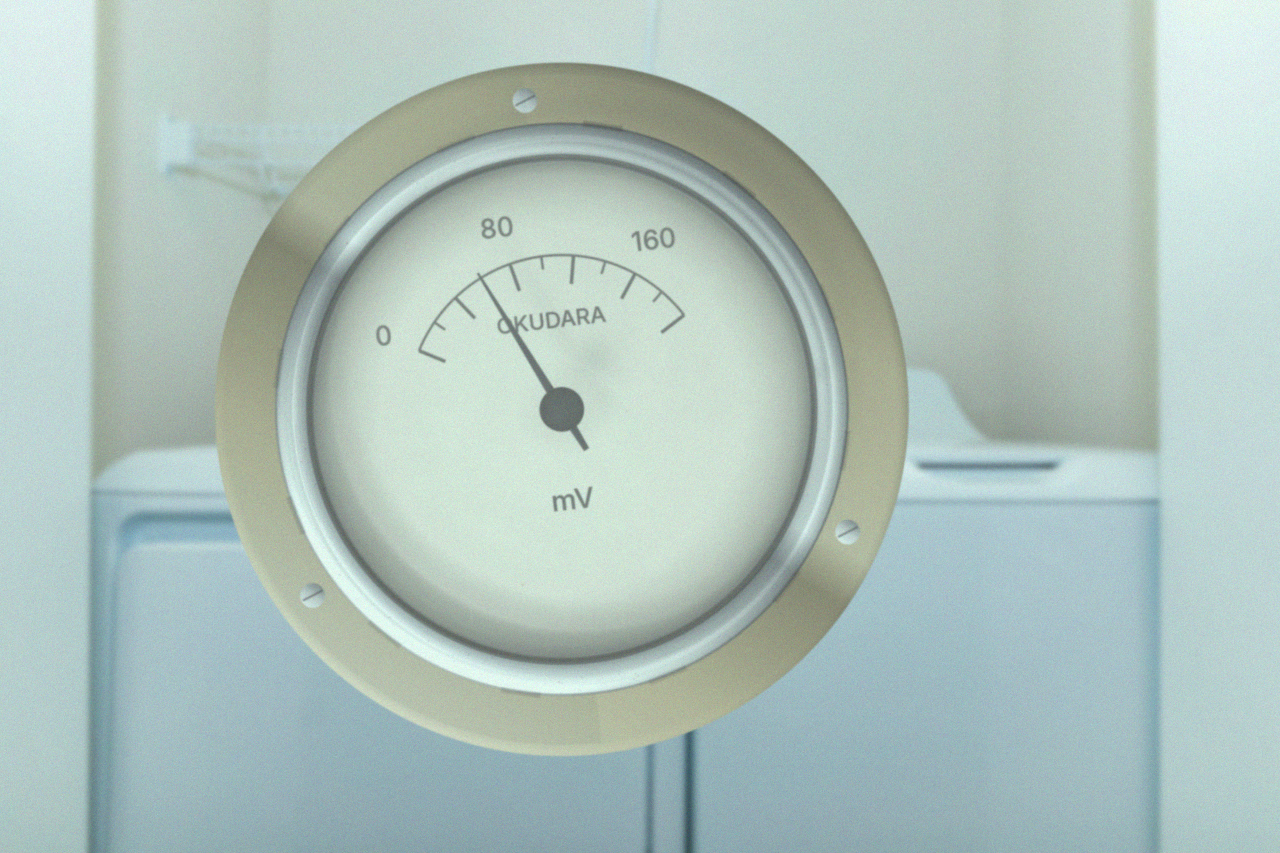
60 mV
